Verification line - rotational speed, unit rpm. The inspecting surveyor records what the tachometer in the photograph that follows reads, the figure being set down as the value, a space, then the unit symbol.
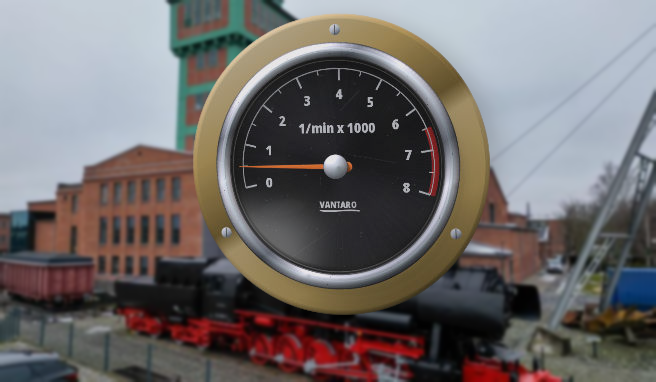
500 rpm
